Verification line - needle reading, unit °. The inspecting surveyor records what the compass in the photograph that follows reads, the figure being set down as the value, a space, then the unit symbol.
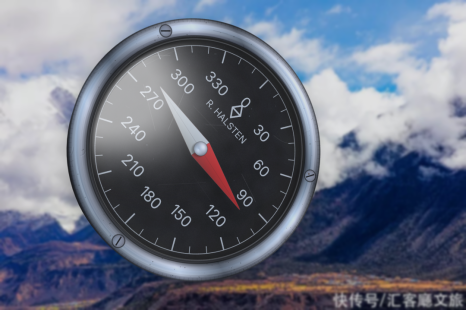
100 °
